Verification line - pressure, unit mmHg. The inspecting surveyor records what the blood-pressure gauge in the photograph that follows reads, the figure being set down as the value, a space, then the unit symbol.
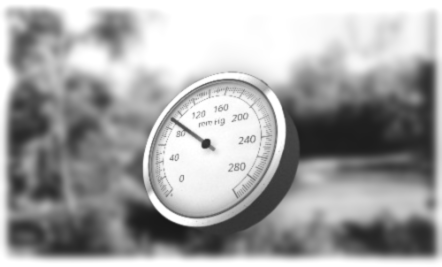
90 mmHg
